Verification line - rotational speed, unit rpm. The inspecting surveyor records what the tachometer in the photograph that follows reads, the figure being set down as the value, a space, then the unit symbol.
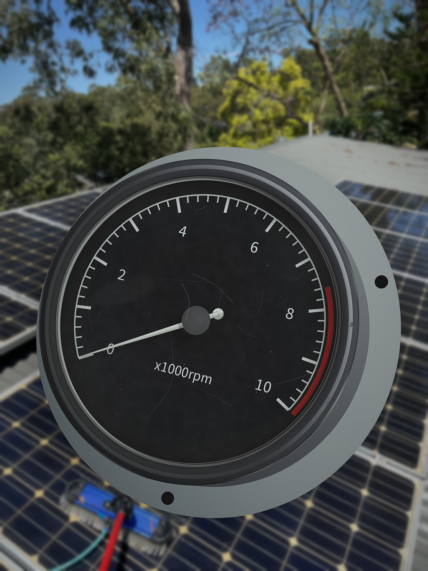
0 rpm
